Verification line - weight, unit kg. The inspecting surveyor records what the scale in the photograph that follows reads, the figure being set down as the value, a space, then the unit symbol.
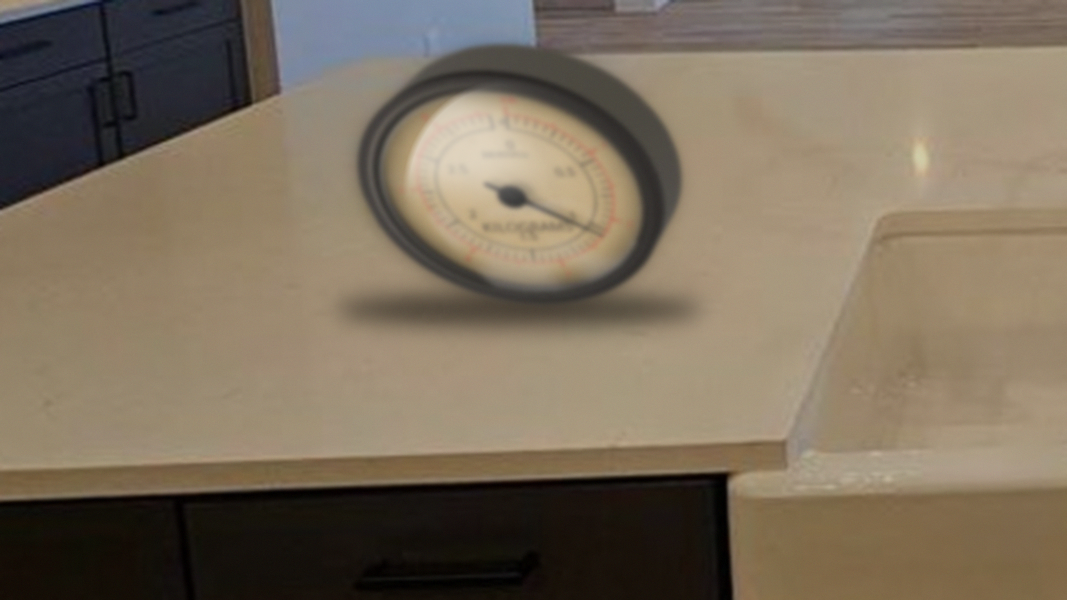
1 kg
